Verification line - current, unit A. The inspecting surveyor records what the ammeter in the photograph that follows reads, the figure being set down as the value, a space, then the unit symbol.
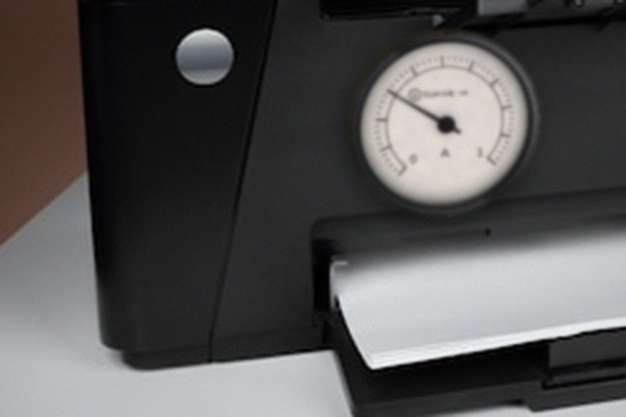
0.3 A
